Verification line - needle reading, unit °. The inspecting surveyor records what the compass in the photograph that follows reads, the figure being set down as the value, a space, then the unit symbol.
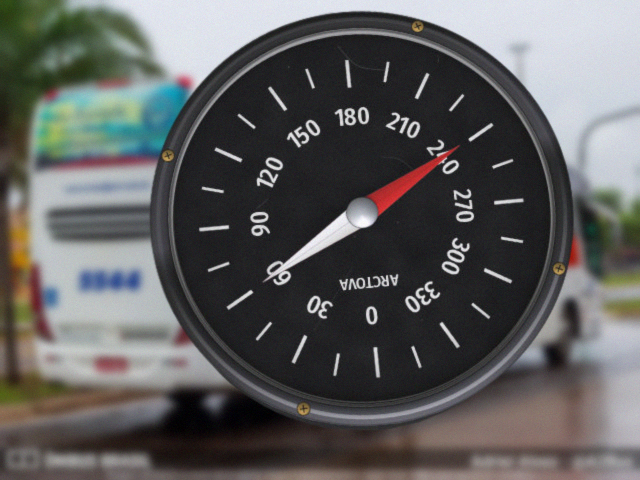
240 °
